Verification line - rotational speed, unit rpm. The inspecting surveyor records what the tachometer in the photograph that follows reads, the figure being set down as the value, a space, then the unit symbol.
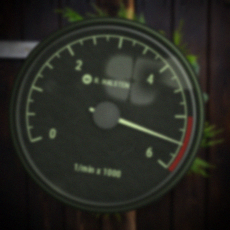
5500 rpm
